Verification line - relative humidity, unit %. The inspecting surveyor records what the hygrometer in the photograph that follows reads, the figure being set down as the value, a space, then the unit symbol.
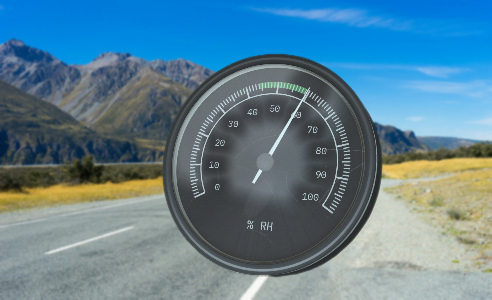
60 %
